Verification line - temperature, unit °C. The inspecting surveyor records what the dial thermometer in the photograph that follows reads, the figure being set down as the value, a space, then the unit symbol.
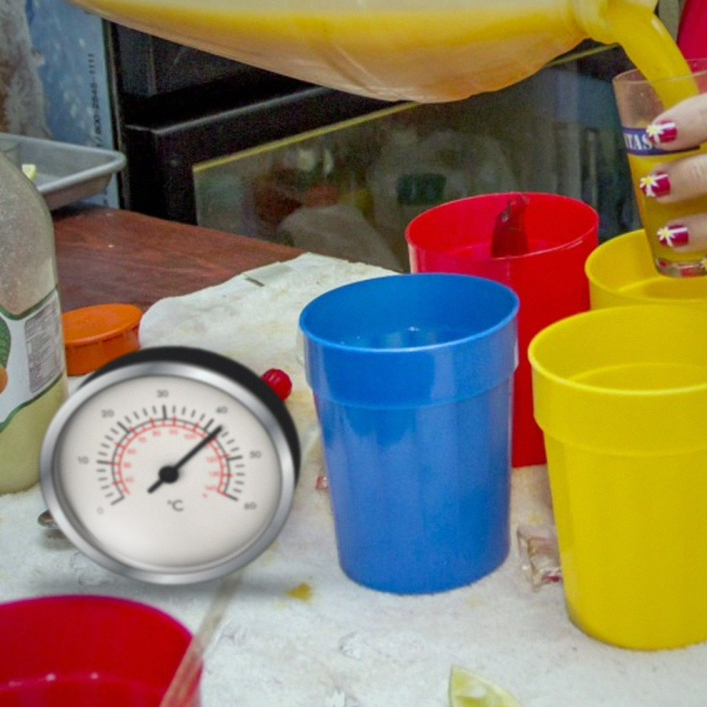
42 °C
